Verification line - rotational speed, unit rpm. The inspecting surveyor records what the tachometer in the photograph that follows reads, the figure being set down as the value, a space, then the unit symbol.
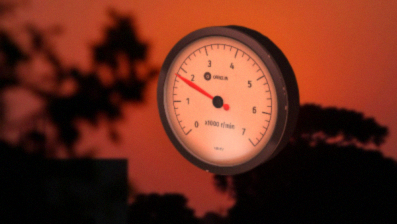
1800 rpm
